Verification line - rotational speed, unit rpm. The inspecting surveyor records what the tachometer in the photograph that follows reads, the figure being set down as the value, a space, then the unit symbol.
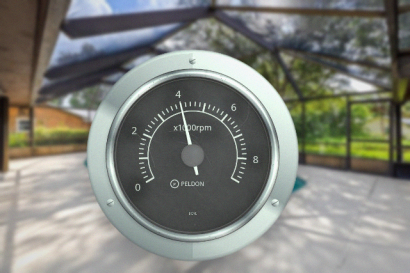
4000 rpm
